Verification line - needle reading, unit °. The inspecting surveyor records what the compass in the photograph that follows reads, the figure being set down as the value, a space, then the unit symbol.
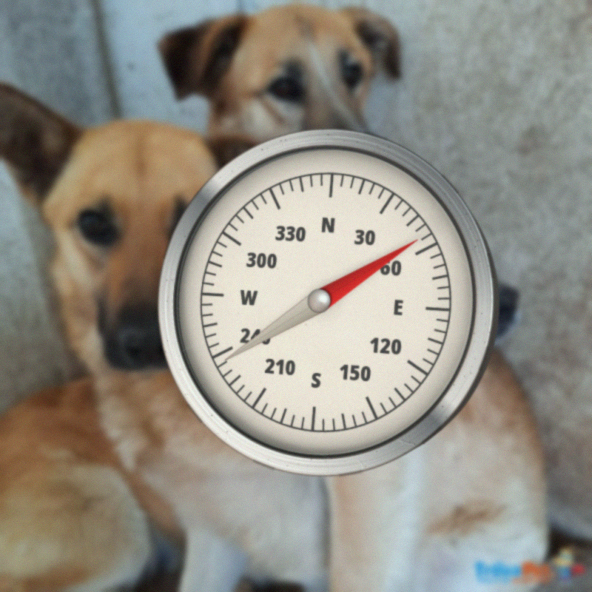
55 °
